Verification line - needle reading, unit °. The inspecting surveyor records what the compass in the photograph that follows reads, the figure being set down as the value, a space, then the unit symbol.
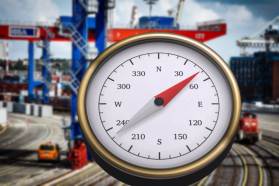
50 °
